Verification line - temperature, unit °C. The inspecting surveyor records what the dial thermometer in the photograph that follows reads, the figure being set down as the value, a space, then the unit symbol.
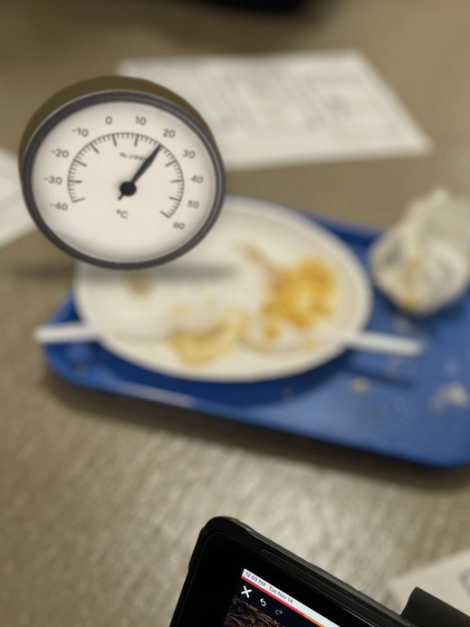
20 °C
